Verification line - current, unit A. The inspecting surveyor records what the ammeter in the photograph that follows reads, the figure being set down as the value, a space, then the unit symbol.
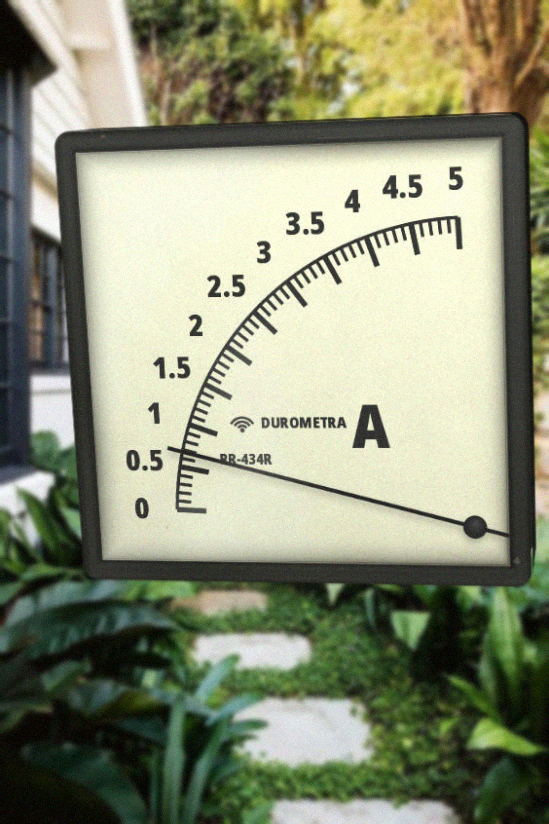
0.7 A
